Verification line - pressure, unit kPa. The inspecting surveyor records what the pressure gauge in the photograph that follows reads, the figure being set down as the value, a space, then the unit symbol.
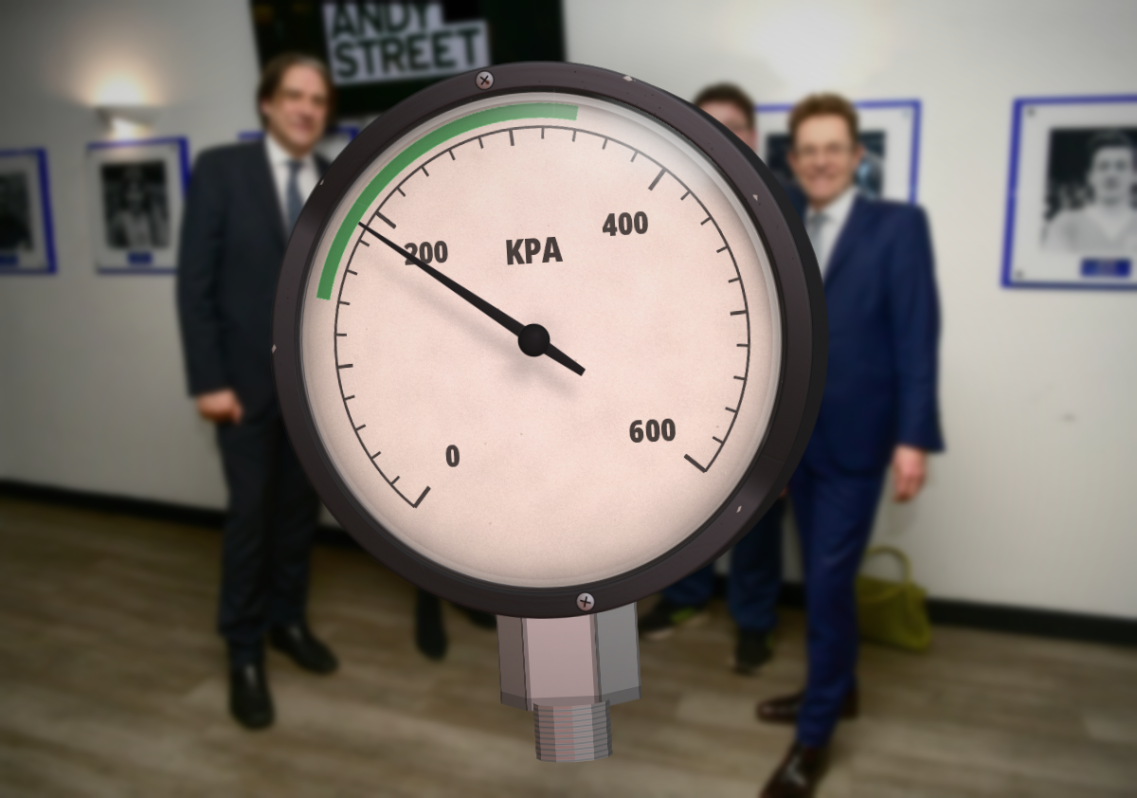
190 kPa
